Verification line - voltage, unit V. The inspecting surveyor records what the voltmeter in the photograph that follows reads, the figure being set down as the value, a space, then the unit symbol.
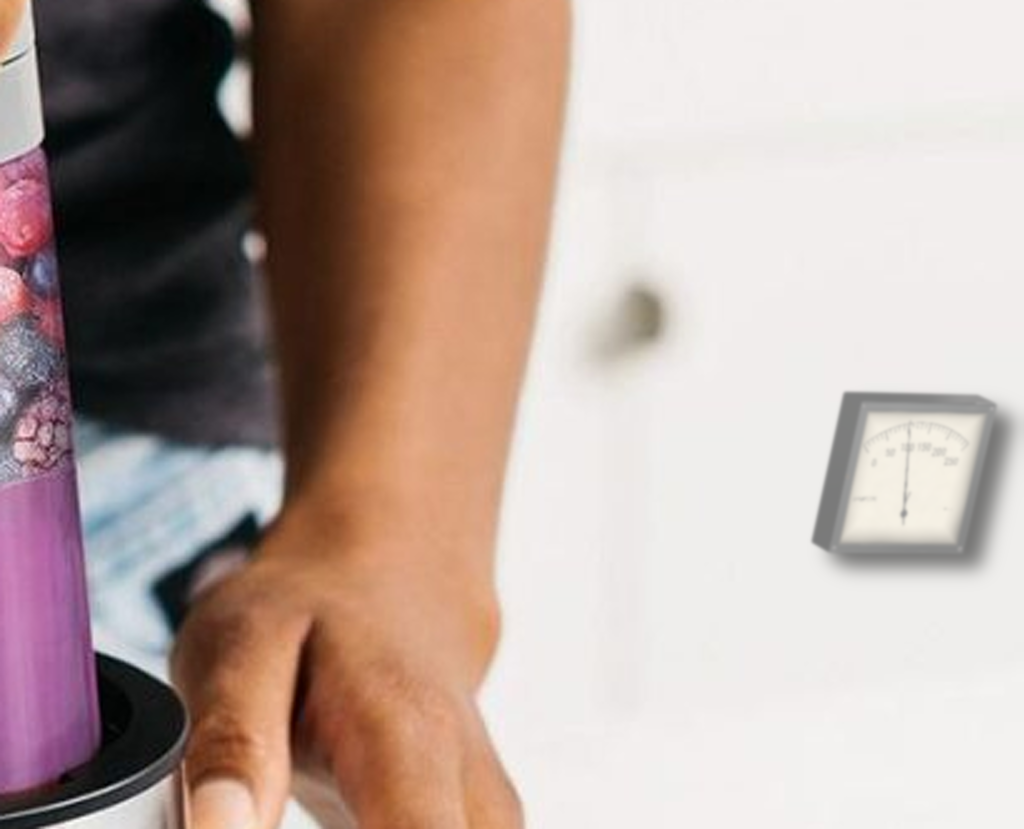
100 V
